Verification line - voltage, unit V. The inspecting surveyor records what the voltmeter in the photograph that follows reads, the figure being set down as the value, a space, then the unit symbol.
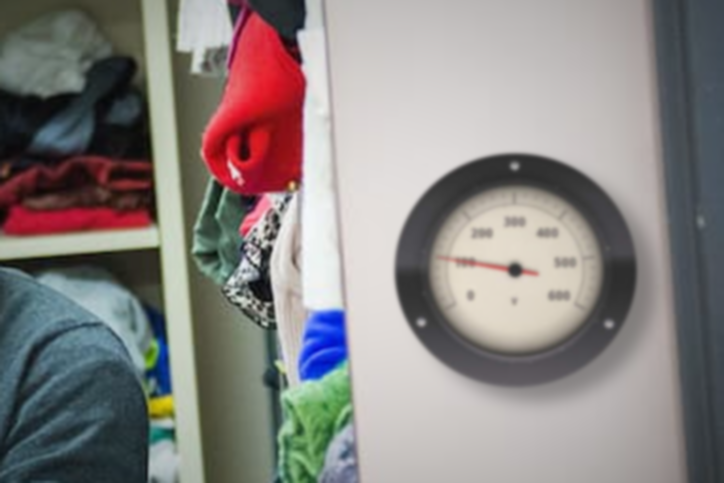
100 V
